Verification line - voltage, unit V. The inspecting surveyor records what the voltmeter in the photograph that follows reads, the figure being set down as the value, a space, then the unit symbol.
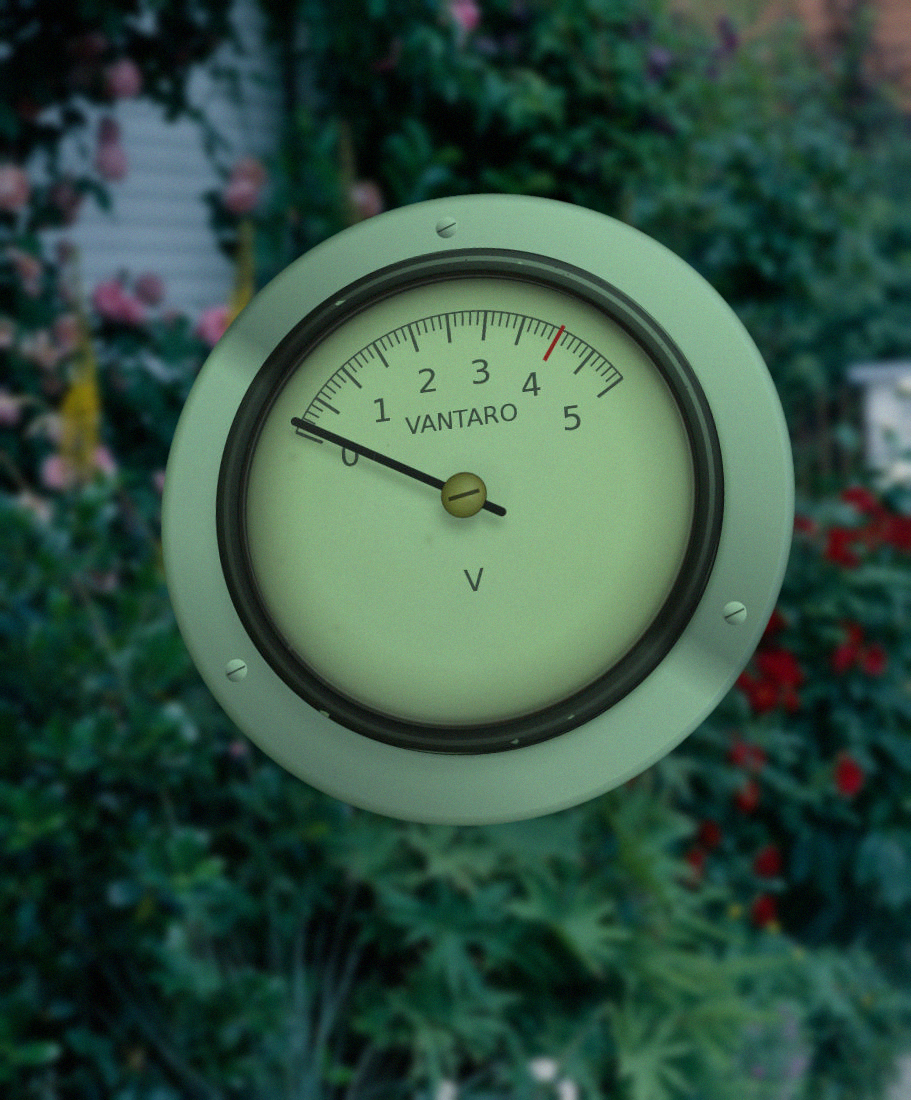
0.1 V
